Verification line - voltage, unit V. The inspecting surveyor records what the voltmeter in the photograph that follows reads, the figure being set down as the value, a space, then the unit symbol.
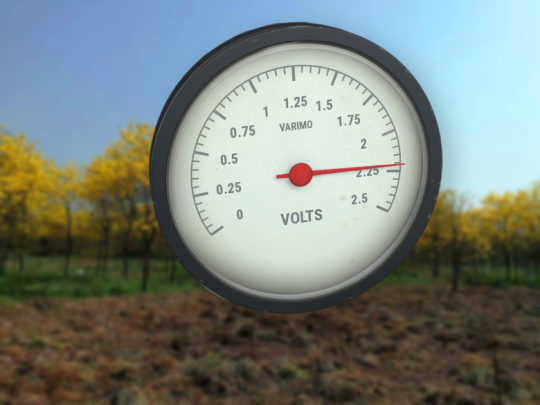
2.2 V
